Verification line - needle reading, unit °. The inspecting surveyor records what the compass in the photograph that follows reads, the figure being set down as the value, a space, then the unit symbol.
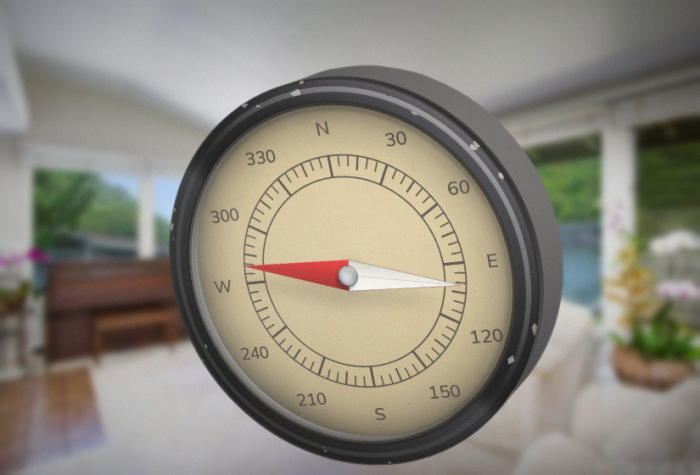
280 °
